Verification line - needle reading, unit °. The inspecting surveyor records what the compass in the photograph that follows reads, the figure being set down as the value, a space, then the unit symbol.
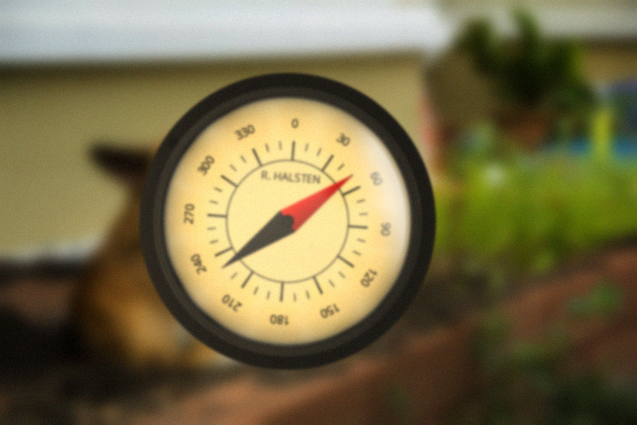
50 °
